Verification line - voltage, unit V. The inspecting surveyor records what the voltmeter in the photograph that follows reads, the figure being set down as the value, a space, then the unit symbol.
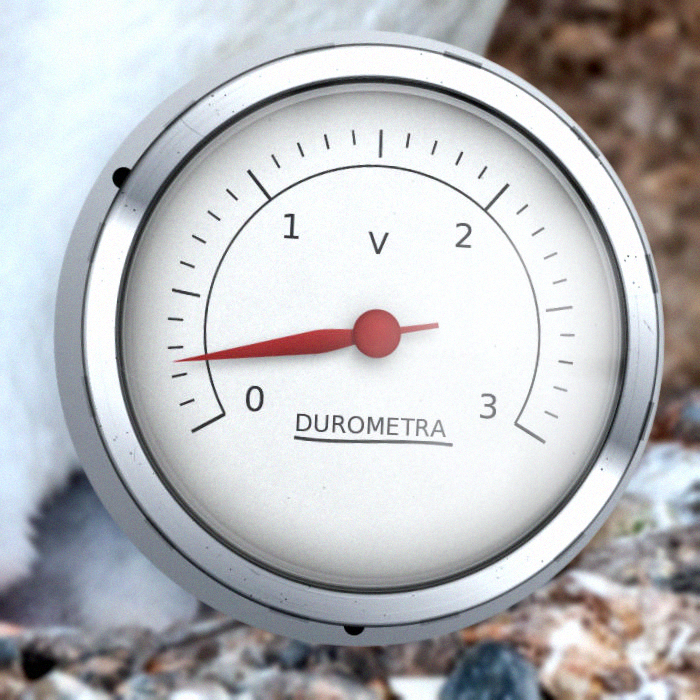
0.25 V
